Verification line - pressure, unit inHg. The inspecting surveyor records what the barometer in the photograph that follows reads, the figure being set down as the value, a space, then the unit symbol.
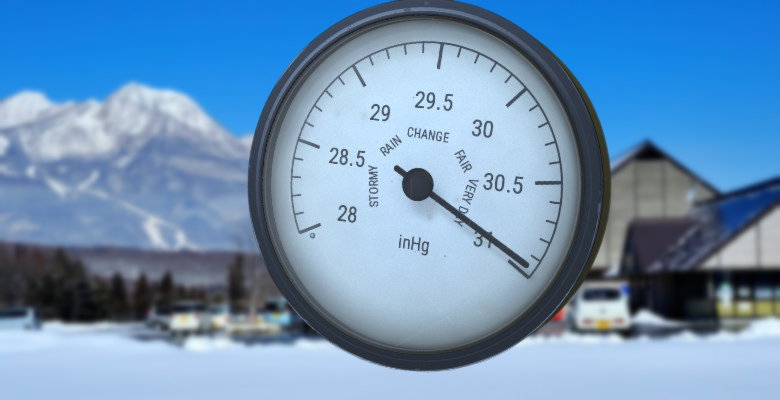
30.95 inHg
